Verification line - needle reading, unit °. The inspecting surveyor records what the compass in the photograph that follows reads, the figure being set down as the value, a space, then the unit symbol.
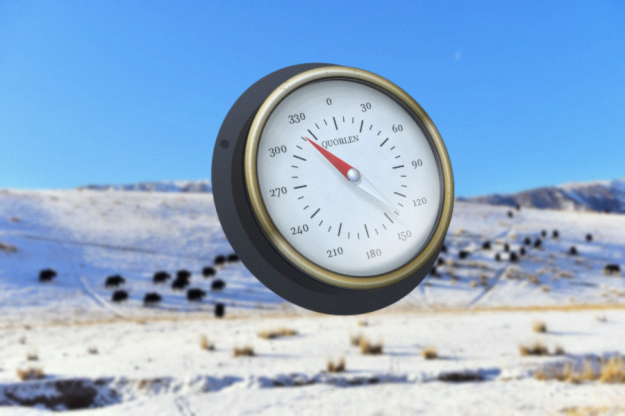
320 °
